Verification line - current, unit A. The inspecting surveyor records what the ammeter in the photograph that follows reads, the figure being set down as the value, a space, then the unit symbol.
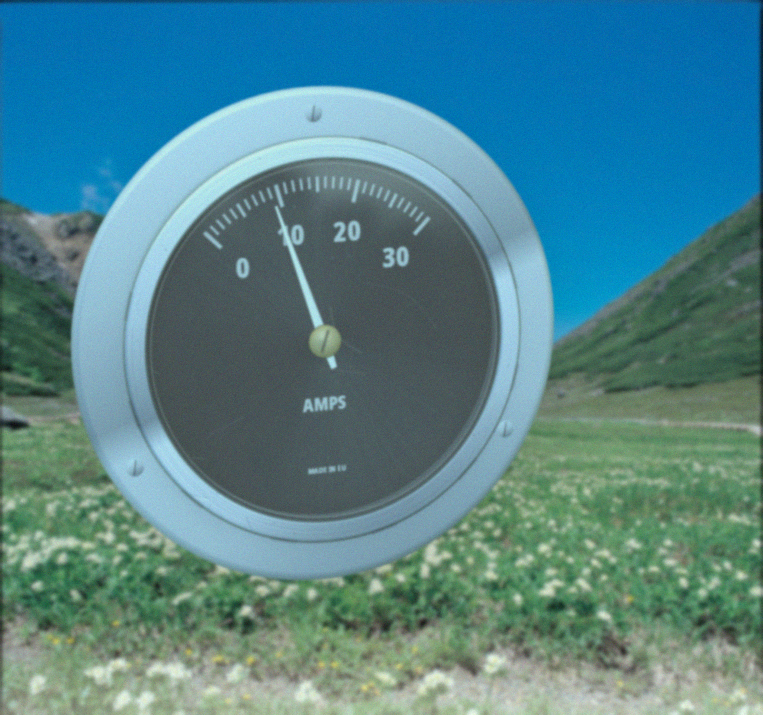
9 A
